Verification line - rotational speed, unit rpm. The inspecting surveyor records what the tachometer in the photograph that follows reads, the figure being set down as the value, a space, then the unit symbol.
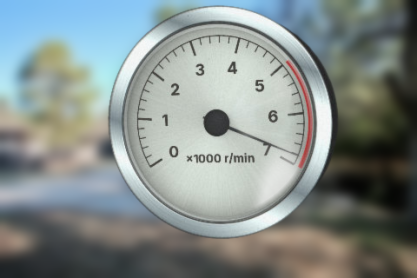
6800 rpm
